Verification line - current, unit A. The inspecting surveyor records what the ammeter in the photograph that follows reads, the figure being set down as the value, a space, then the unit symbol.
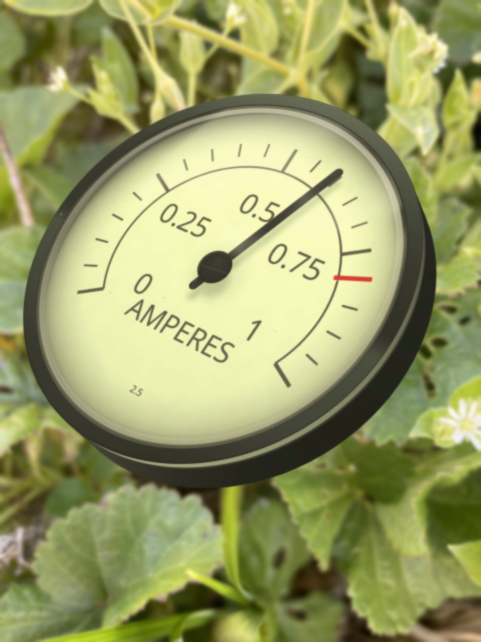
0.6 A
